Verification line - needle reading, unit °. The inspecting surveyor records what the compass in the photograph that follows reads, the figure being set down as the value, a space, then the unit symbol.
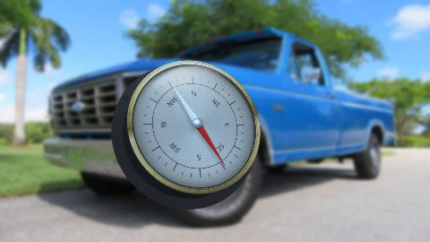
150 °
